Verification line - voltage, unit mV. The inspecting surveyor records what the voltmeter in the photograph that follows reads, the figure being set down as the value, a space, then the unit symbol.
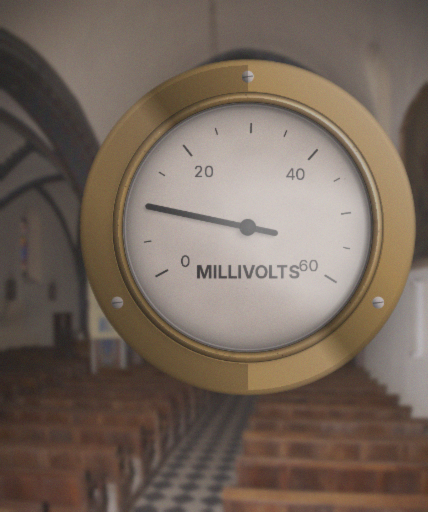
10 mV
